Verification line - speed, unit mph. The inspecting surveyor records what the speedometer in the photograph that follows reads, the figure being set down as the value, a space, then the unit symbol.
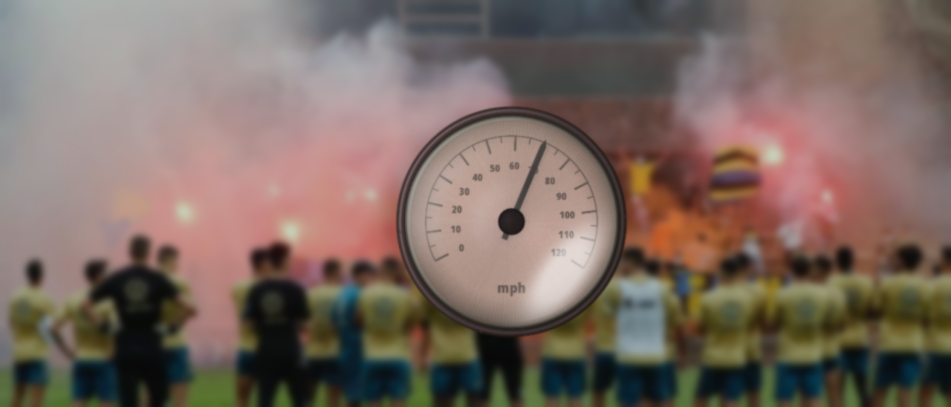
70 mph
